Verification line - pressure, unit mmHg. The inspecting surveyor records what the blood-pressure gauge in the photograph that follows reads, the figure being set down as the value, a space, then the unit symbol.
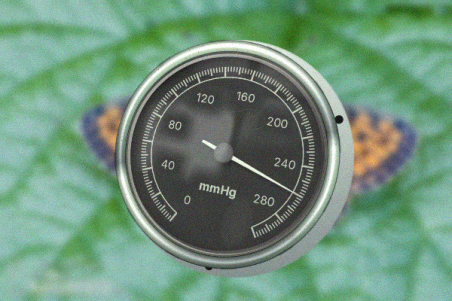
260 mmHg
